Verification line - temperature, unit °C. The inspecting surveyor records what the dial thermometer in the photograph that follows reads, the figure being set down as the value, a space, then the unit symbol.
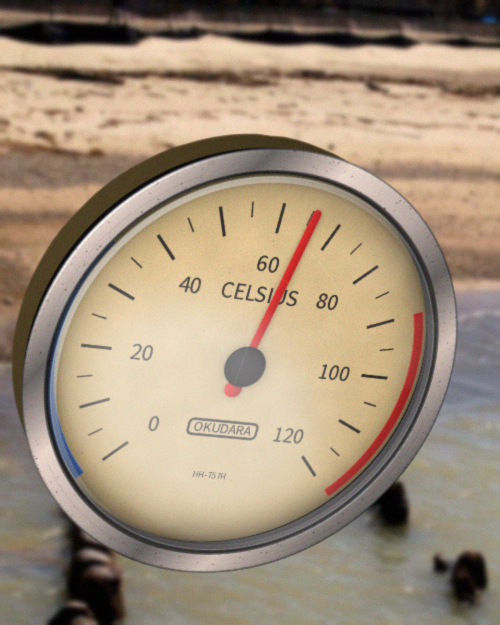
65 °C
